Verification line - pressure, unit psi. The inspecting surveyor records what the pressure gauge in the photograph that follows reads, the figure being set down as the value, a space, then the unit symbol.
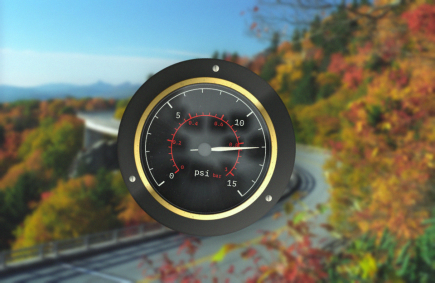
12 psi
